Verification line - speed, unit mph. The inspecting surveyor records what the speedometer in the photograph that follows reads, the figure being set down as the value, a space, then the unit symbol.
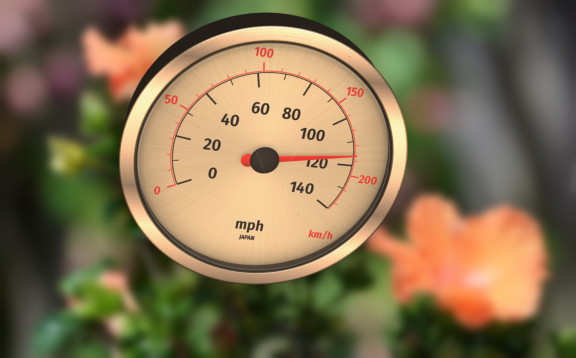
115 mph
